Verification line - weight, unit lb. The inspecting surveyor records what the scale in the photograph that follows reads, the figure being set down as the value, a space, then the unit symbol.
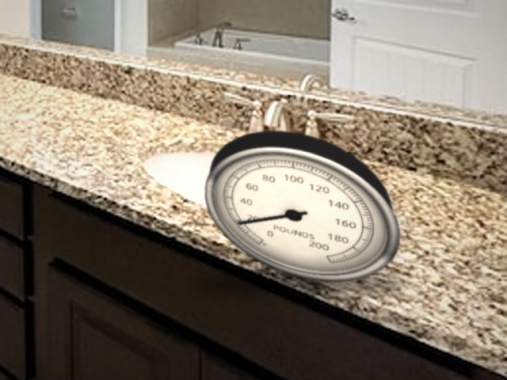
20 lb
